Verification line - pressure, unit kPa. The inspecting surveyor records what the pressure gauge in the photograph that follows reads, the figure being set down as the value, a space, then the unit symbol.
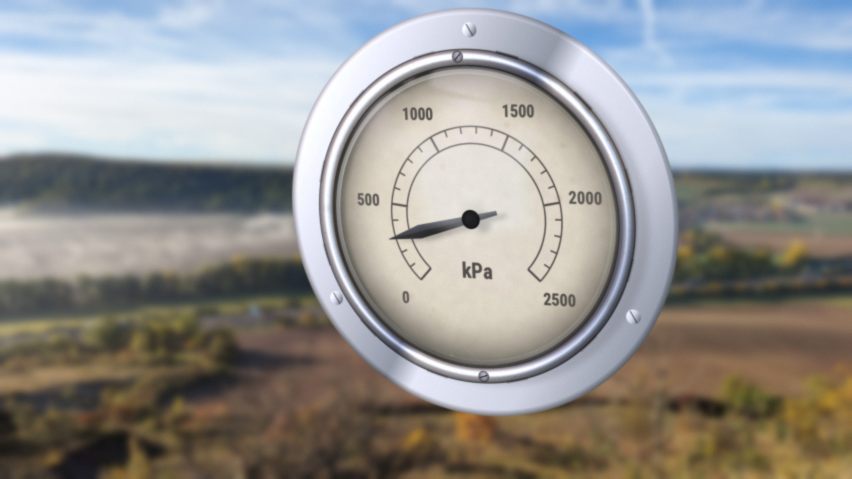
300 kPa
